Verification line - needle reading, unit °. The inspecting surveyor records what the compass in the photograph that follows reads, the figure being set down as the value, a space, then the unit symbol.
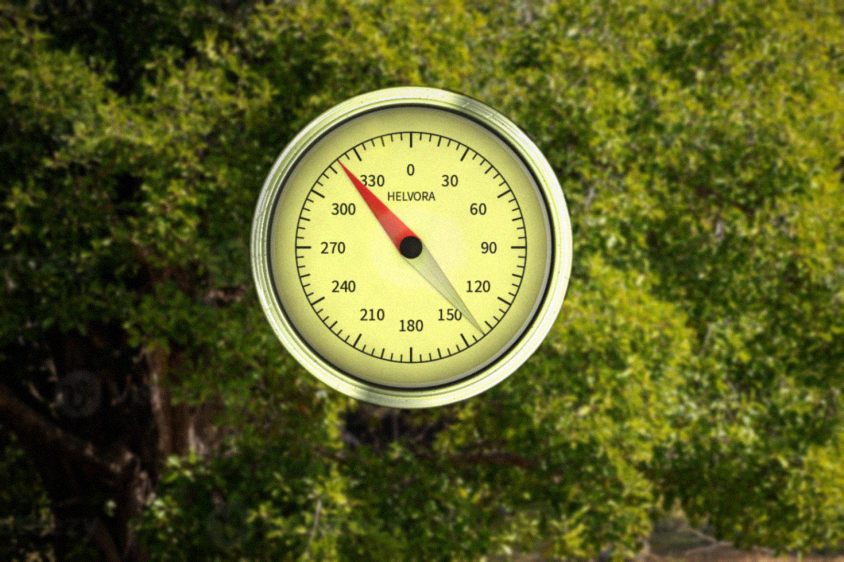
320 °
